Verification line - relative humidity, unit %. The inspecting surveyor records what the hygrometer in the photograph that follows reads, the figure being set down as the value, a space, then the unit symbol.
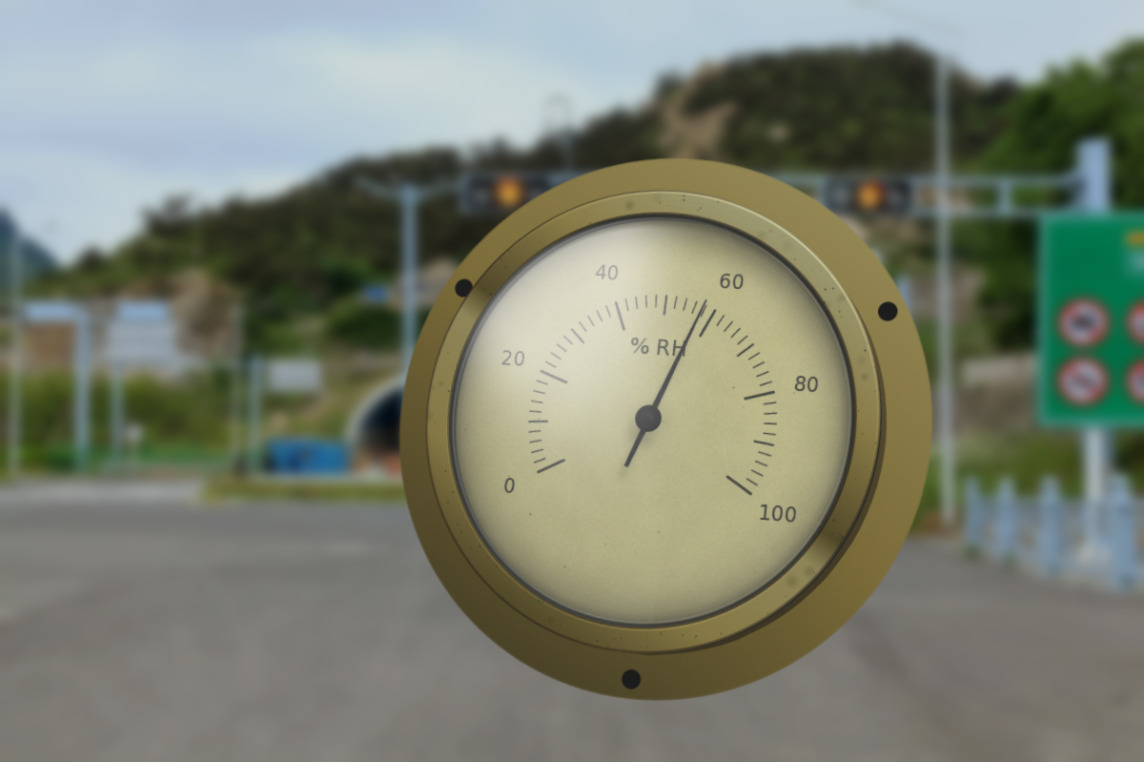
58 %
